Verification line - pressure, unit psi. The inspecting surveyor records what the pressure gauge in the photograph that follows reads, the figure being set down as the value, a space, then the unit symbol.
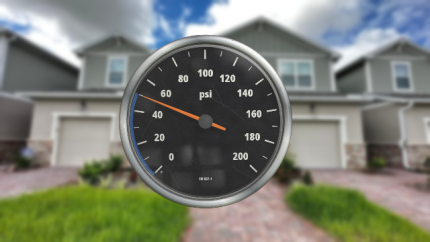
50 psi
